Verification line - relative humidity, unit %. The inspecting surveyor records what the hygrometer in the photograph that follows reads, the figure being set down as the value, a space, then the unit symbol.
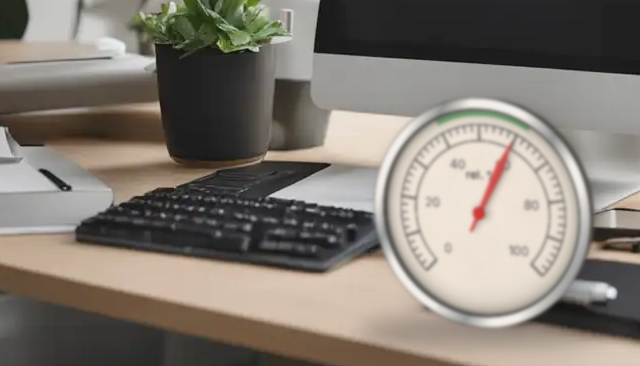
60 %
